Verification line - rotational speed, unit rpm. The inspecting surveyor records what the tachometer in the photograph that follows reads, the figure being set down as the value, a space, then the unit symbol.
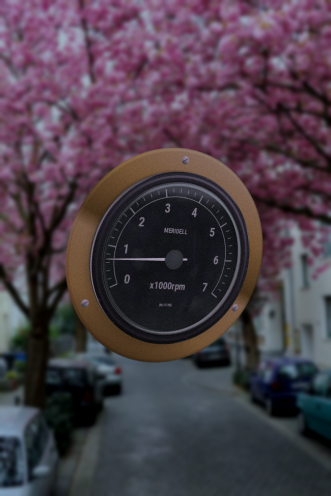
700 rpm
